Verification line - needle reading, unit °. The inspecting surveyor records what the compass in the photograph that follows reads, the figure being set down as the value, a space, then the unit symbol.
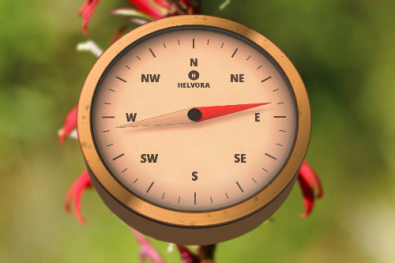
80 °
